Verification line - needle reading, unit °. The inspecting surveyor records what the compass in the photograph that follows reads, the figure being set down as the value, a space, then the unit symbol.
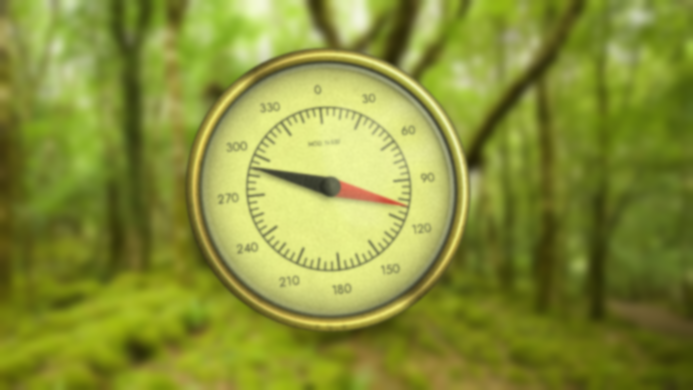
110 °
